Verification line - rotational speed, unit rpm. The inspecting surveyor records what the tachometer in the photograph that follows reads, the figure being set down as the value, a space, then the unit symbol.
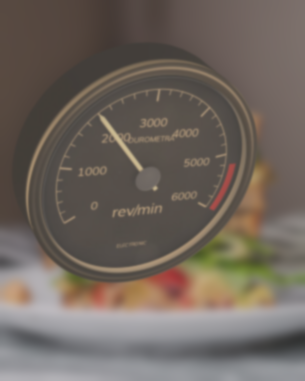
2000 rpm
